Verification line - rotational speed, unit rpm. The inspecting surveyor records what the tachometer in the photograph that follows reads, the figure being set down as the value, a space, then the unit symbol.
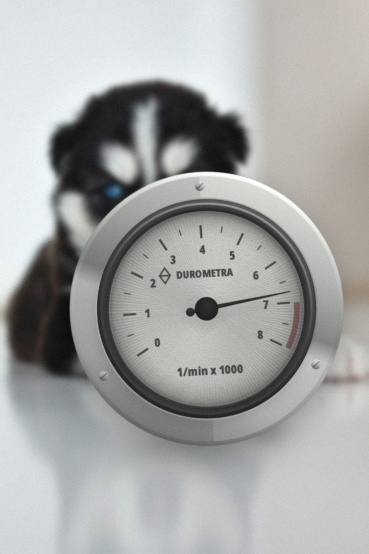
6750 rpm
